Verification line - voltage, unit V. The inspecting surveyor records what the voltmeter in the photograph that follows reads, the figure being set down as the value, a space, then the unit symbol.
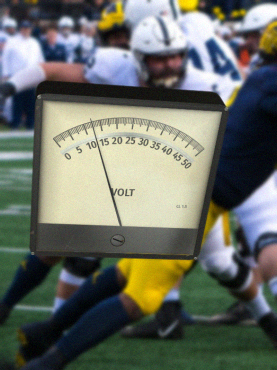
12.5 V
